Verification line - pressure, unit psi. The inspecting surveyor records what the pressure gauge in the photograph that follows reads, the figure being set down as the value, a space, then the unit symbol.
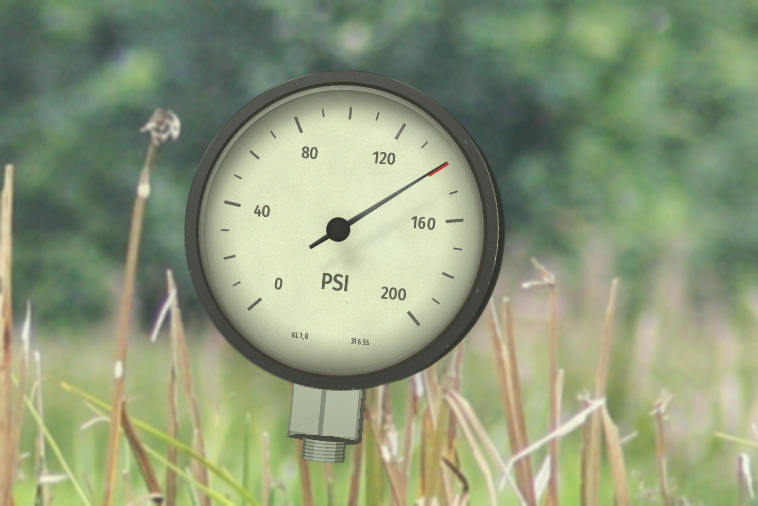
140 psi
